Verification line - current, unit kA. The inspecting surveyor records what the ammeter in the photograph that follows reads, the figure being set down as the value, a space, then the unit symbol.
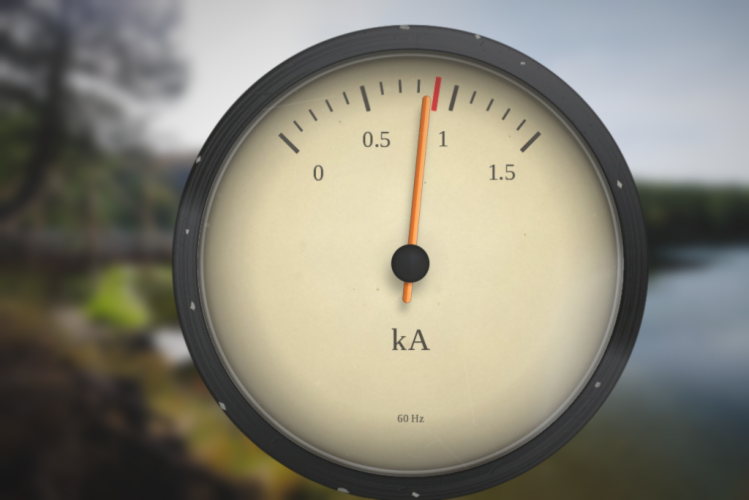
0.85 kA
